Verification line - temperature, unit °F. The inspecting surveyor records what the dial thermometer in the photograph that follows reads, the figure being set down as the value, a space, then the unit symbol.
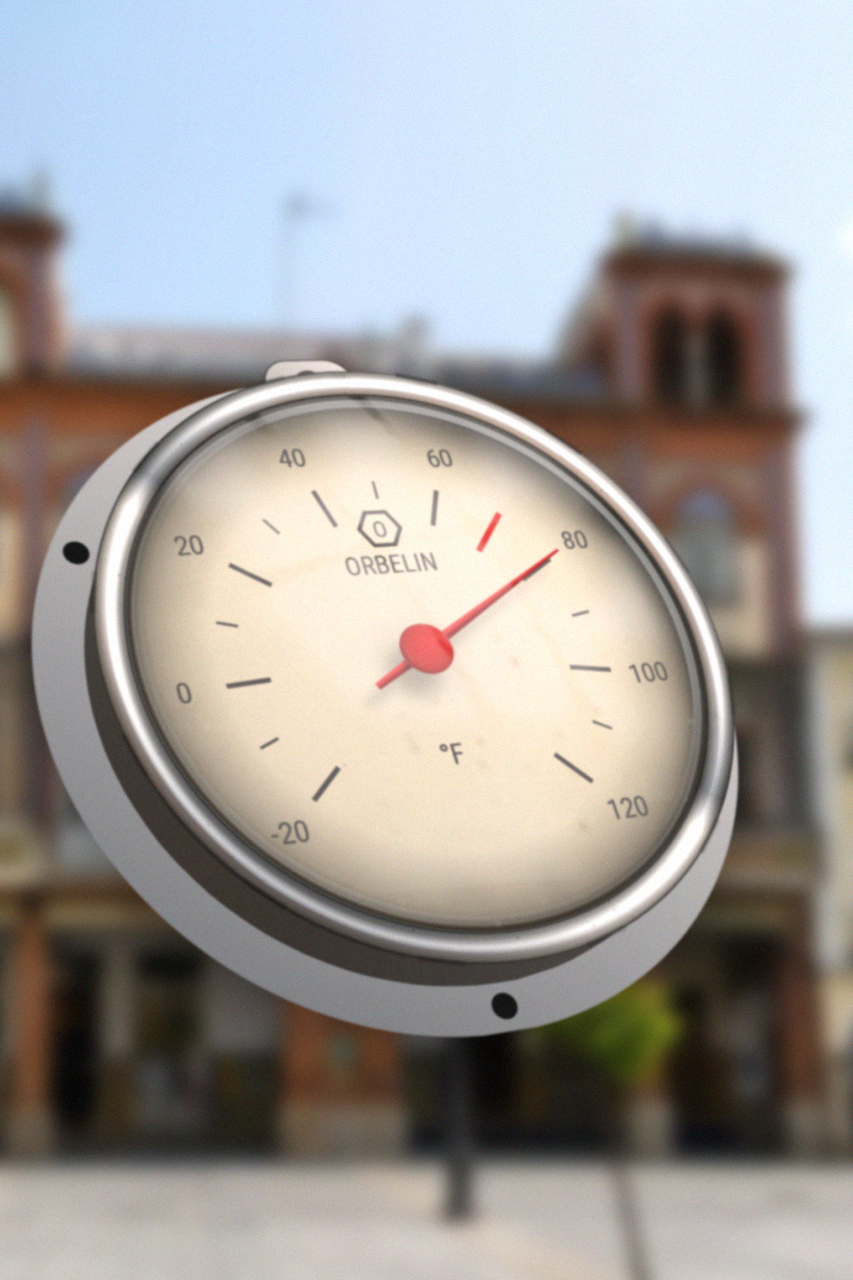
80 °F
